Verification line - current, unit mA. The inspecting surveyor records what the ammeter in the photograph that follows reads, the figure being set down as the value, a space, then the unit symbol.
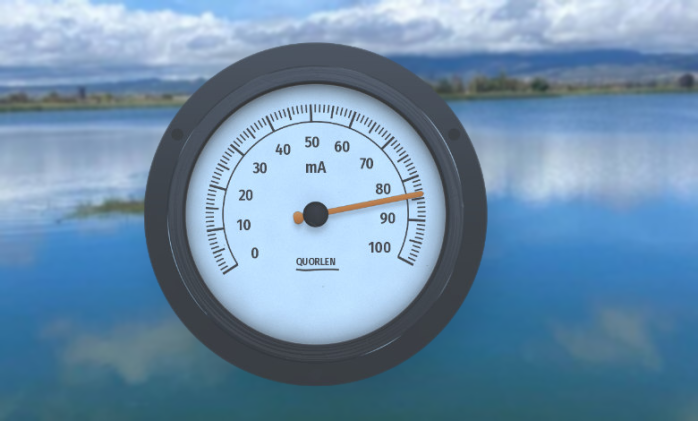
84 mA
